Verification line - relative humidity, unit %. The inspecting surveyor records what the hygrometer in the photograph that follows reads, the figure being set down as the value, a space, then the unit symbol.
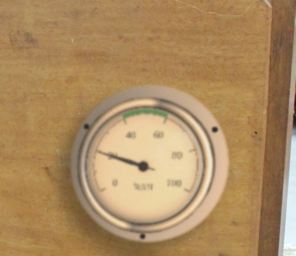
20 %
